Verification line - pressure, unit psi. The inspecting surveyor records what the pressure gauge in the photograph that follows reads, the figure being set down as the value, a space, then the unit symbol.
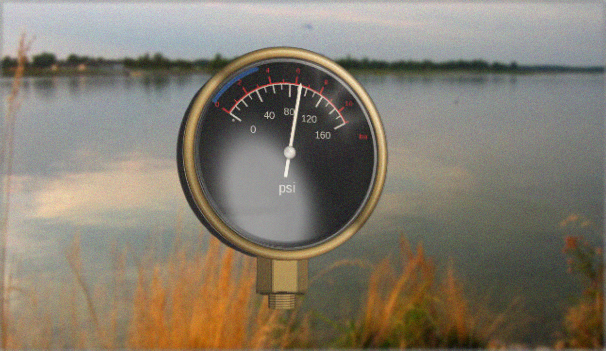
90 psi
